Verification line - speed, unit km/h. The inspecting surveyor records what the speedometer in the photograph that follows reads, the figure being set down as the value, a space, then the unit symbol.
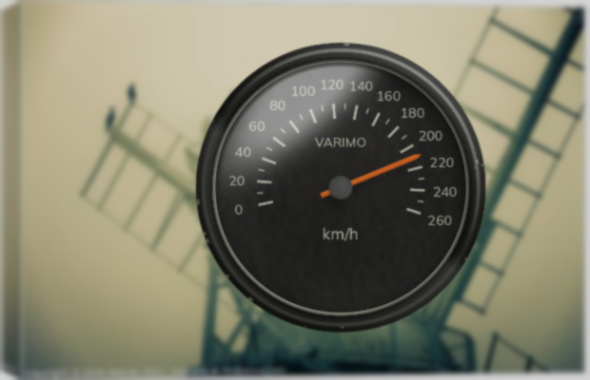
210 km/h
